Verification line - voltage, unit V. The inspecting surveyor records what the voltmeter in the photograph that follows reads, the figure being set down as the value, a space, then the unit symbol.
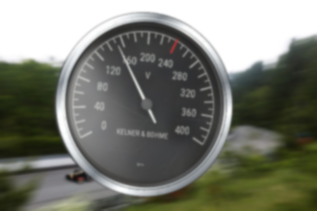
150 V
